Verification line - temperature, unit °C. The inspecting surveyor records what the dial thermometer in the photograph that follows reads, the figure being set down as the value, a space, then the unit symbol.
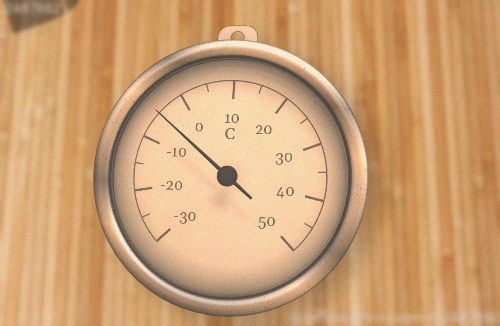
-5 °C
